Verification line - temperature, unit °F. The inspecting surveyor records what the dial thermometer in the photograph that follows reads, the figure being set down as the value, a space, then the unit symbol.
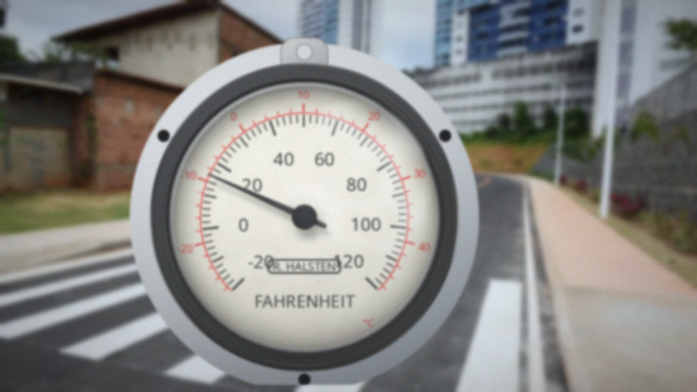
16 °F
